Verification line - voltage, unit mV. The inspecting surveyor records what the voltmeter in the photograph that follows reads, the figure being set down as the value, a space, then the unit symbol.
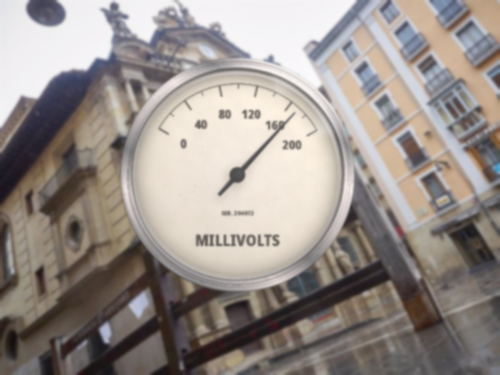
170 mV
